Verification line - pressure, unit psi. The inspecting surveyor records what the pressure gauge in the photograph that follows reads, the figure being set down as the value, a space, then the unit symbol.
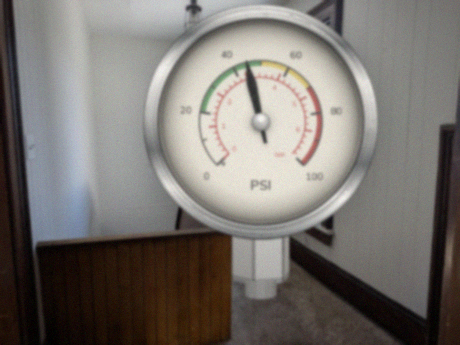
45 psi
